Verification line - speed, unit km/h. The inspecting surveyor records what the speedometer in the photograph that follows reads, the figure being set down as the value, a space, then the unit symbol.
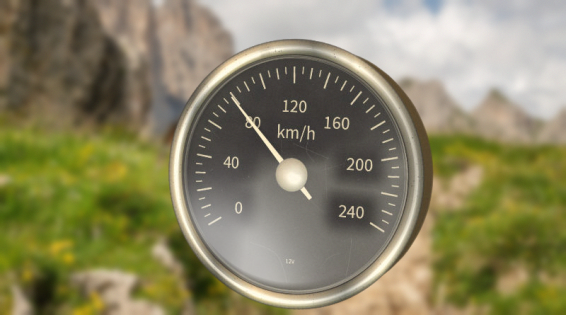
80 km/h
